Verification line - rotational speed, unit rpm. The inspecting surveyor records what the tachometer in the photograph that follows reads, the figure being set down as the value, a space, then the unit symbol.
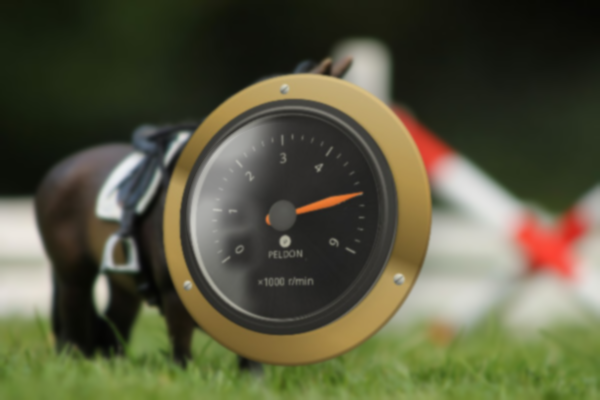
5000 rpm
